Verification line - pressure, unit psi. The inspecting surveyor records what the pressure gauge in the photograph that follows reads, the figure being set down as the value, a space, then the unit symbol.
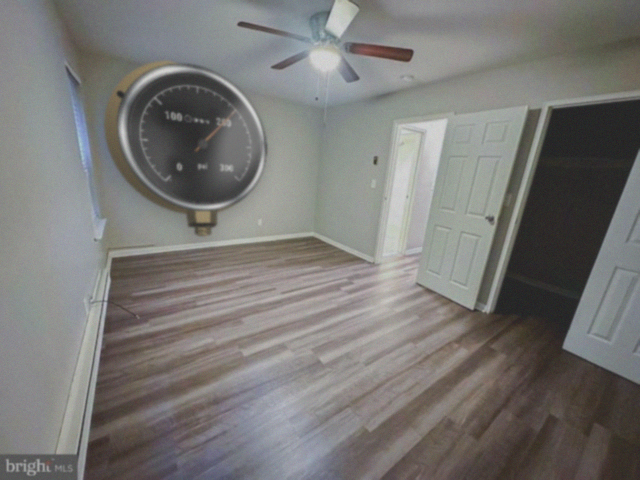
200 psi
